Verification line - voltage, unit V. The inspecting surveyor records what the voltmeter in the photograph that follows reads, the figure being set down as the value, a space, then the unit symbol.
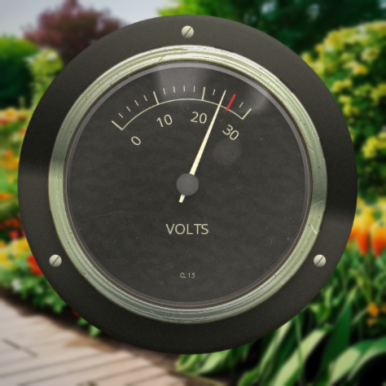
24 V
